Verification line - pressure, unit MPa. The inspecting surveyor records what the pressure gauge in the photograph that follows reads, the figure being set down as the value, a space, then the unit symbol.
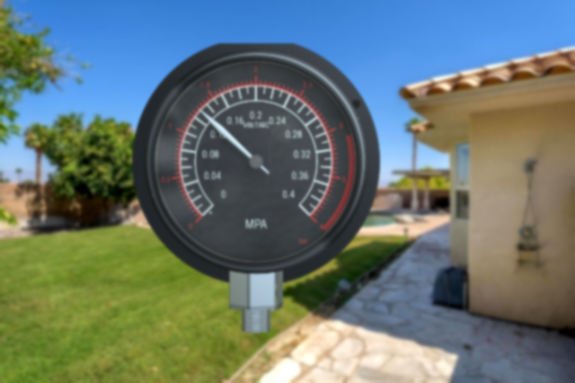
0.13 MPa
